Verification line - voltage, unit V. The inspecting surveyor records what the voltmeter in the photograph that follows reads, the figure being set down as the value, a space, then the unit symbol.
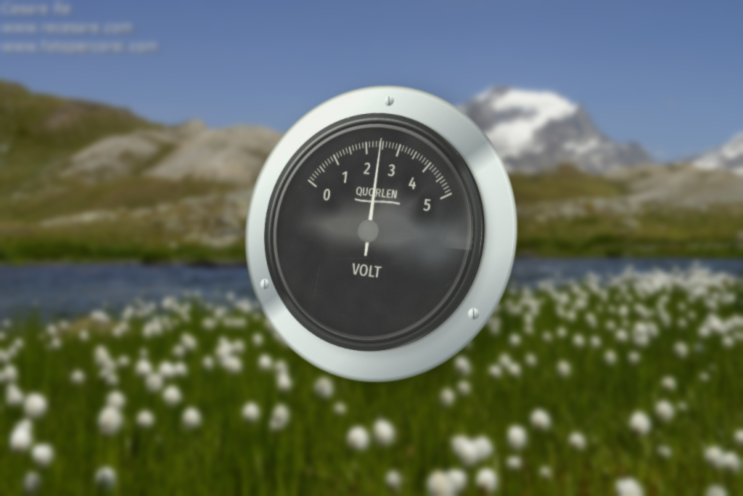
2.5 V
